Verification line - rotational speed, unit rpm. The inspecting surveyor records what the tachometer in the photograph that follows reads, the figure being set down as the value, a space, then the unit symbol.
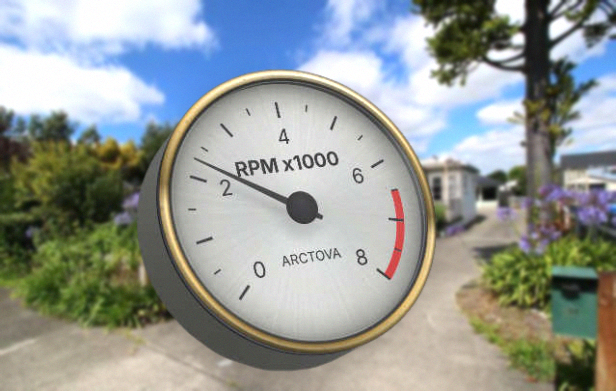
2250 rpm
